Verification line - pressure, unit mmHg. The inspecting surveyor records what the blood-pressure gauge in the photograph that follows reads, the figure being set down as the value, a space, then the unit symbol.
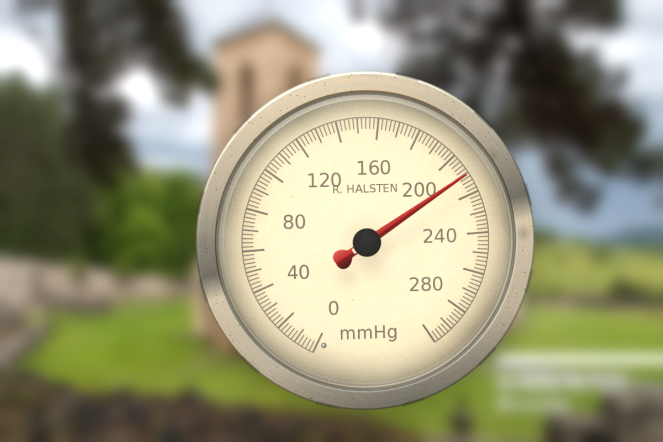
210 mmHg
